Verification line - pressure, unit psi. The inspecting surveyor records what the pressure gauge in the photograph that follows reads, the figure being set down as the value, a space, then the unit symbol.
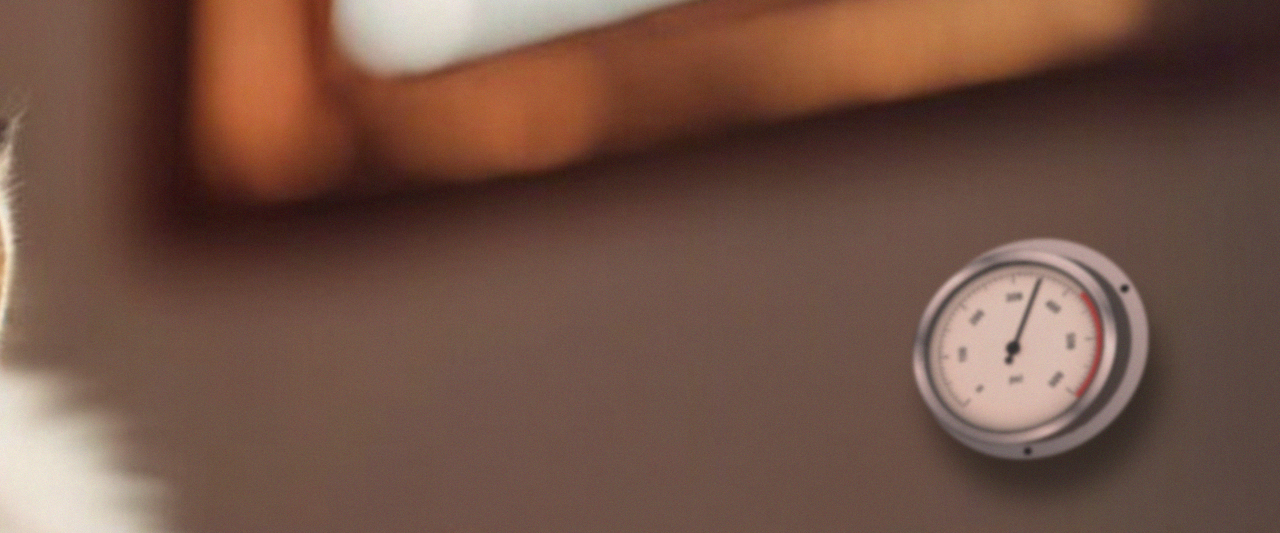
350 psi
